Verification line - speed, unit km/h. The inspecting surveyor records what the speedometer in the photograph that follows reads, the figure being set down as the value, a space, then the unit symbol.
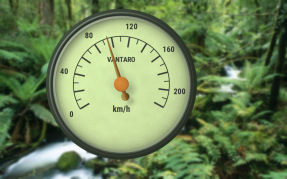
95 km/h
